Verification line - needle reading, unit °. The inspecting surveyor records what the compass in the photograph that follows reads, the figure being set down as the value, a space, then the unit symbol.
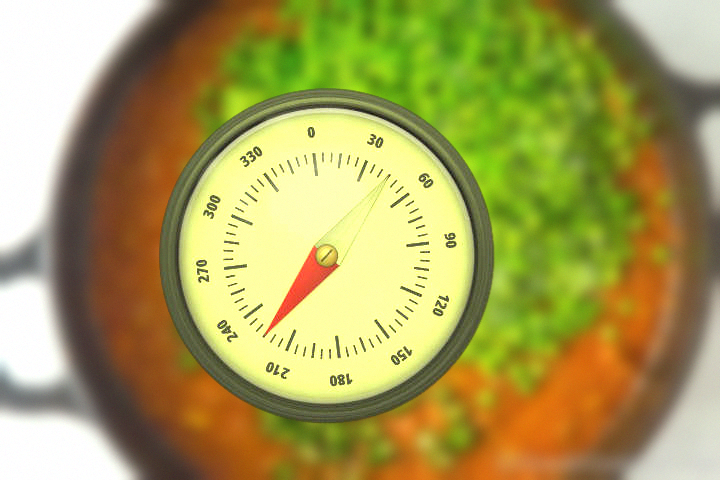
225 °
